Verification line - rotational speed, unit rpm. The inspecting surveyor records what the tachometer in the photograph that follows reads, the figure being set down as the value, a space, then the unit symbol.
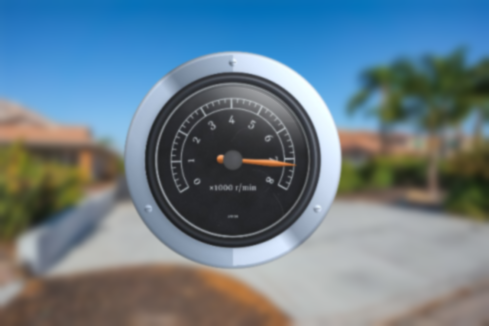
7200 rpm
